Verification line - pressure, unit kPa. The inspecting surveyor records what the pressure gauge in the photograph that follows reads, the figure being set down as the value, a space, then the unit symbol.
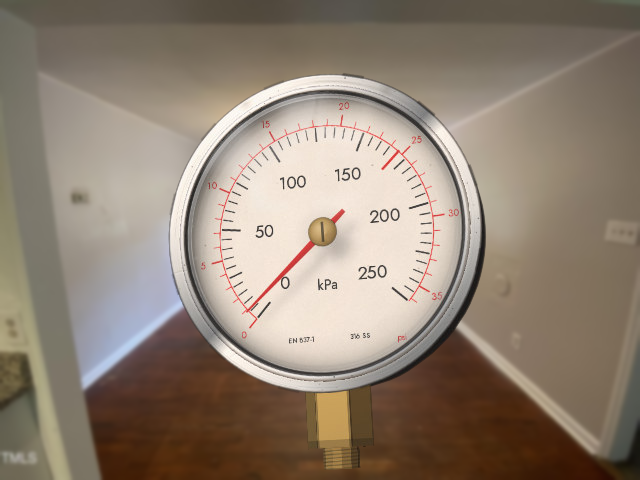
5 kPa
